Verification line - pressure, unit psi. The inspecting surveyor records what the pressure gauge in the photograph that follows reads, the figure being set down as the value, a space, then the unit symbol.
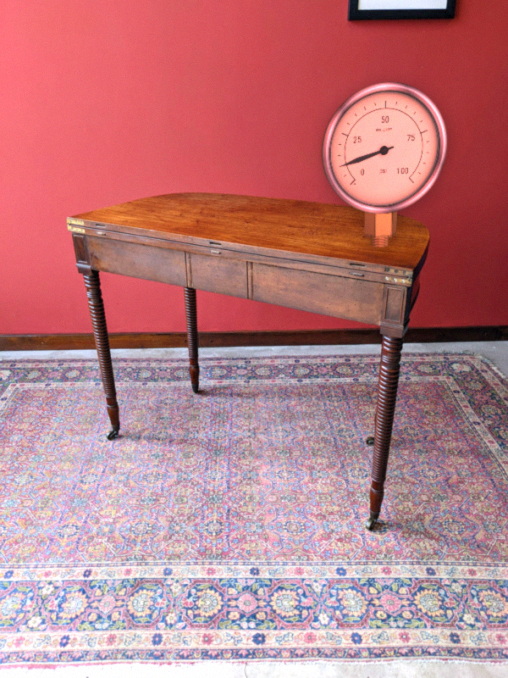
10 psi
